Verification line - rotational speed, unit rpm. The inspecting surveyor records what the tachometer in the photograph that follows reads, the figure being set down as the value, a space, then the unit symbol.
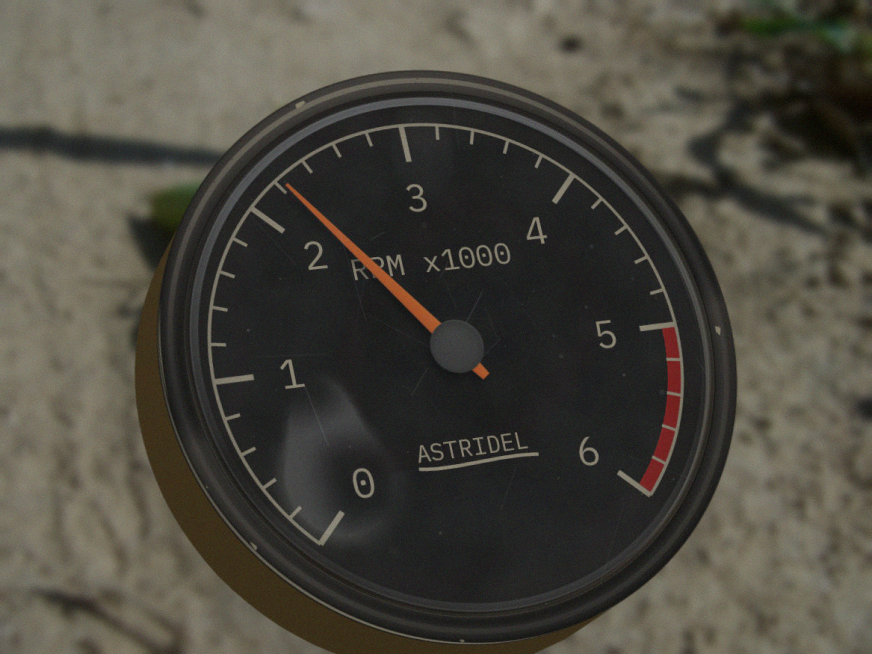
2200 rpm
